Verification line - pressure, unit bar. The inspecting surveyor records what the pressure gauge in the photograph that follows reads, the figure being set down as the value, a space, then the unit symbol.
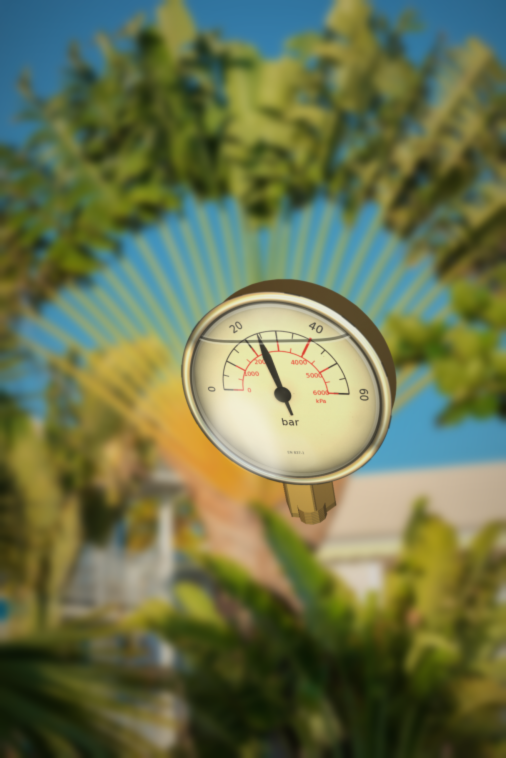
25 bar
